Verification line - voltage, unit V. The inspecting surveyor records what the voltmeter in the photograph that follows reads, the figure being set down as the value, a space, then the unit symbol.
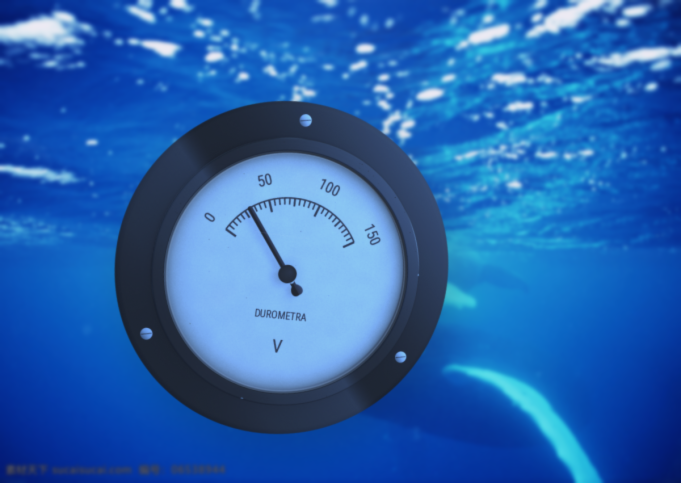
30 V
